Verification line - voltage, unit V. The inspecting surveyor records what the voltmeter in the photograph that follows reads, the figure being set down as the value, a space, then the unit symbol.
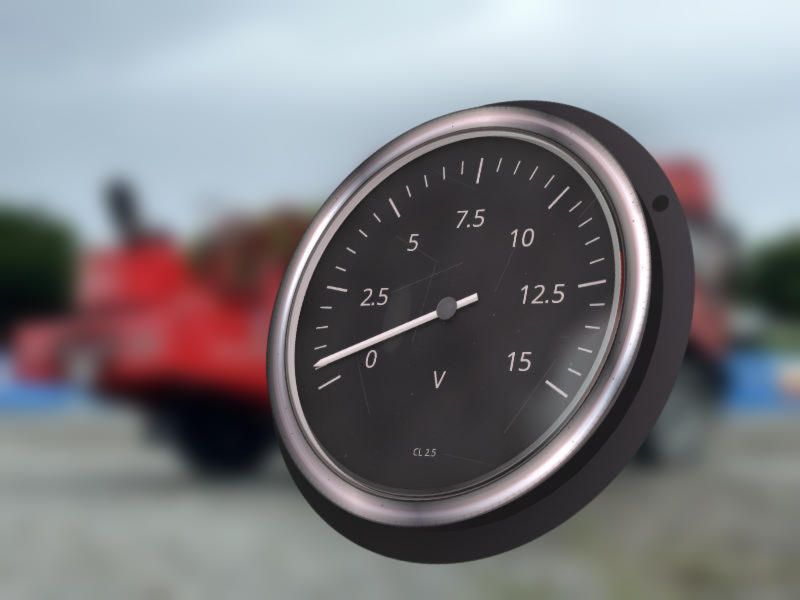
0.5 V
